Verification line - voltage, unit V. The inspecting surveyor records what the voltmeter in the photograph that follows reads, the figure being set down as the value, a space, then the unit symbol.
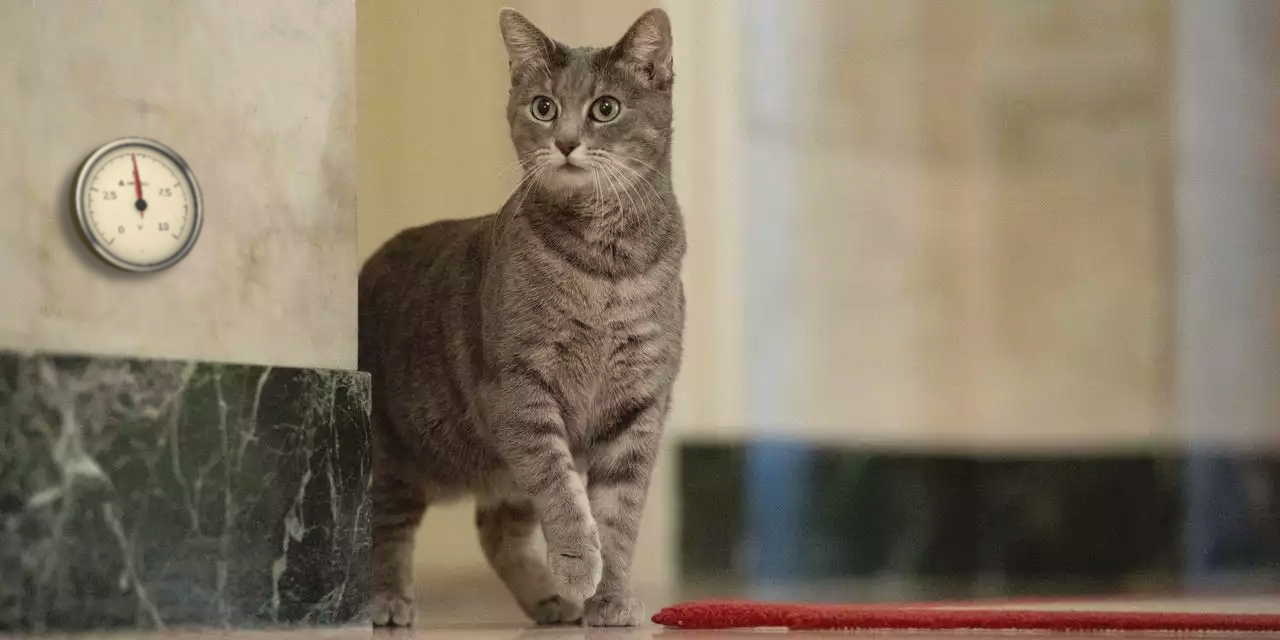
5 V
